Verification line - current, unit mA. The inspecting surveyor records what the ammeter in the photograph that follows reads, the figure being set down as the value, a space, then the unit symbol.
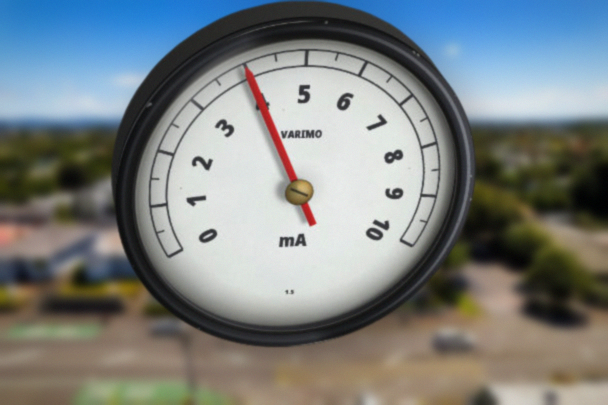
4 mA
